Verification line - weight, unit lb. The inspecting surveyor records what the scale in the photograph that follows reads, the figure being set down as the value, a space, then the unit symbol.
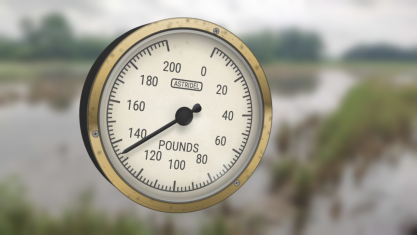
134 lb
